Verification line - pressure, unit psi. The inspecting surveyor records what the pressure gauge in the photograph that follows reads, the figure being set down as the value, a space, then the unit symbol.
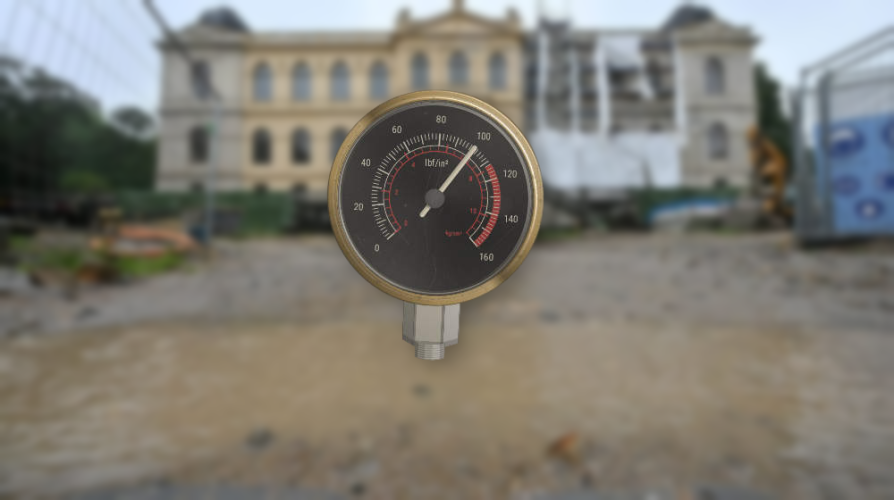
100 psi
